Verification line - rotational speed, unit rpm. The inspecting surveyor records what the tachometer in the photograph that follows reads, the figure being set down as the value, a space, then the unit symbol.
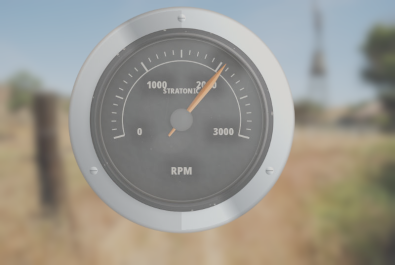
2050 rpm
